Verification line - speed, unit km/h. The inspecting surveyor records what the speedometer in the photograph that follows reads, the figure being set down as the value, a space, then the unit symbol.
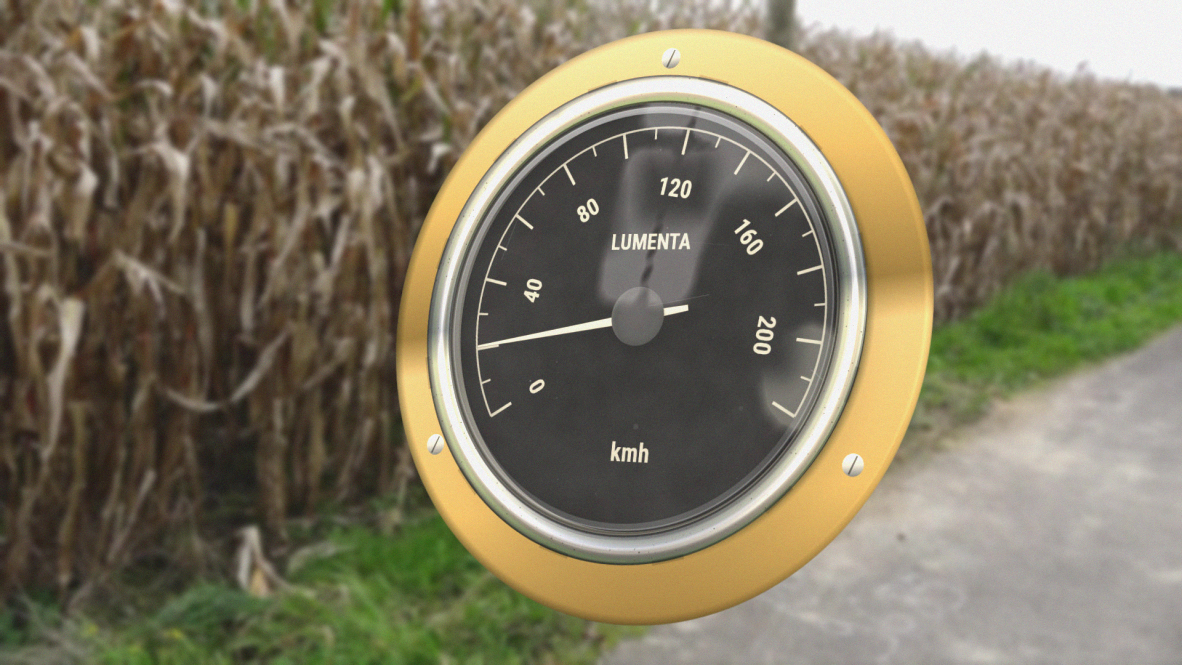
20 km/h
